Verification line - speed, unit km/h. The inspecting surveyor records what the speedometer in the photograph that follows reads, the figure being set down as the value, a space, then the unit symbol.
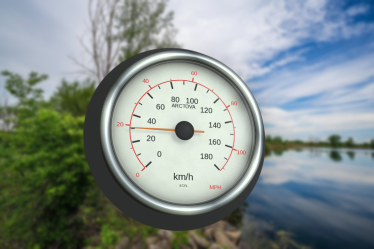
30 km/h
